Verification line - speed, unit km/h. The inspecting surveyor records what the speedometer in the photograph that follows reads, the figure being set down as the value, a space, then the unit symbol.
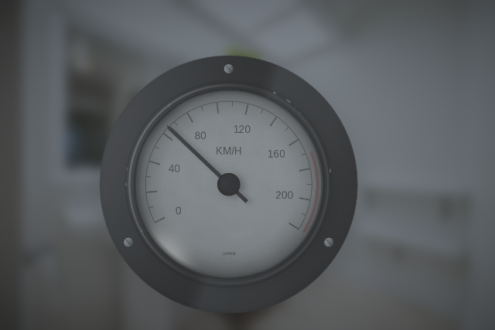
65 km/h
